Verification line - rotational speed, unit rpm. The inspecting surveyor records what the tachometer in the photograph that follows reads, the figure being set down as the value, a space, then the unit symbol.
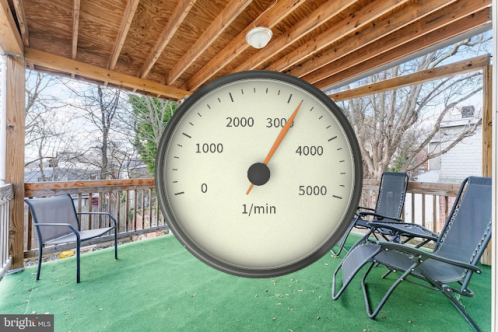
3200 rpm
